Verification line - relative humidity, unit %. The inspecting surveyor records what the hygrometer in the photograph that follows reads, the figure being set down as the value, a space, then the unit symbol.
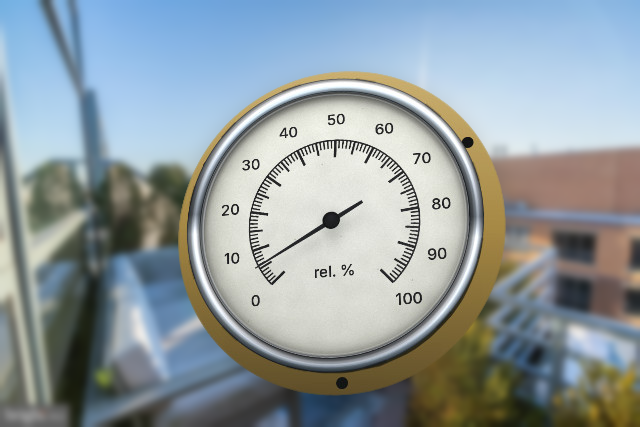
5 %
